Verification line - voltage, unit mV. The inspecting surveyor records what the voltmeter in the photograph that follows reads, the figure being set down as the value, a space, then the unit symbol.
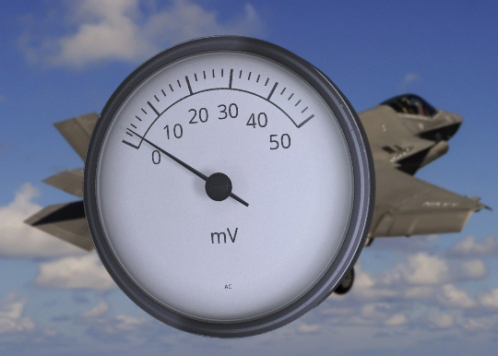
3 mV
